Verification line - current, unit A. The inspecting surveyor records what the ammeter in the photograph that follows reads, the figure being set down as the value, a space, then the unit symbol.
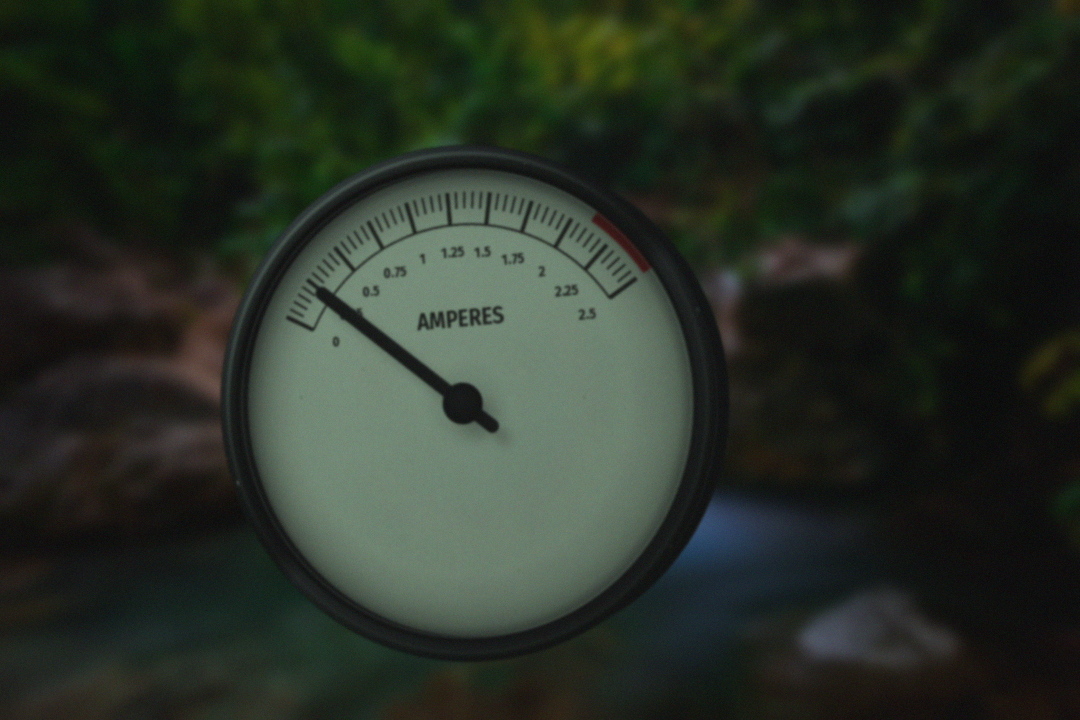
0.25 A
